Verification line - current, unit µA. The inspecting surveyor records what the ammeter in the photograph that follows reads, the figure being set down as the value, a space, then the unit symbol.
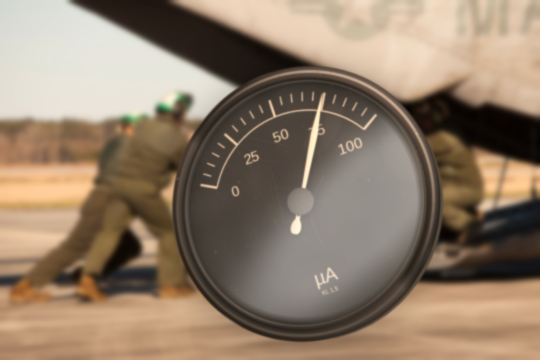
75 µA
